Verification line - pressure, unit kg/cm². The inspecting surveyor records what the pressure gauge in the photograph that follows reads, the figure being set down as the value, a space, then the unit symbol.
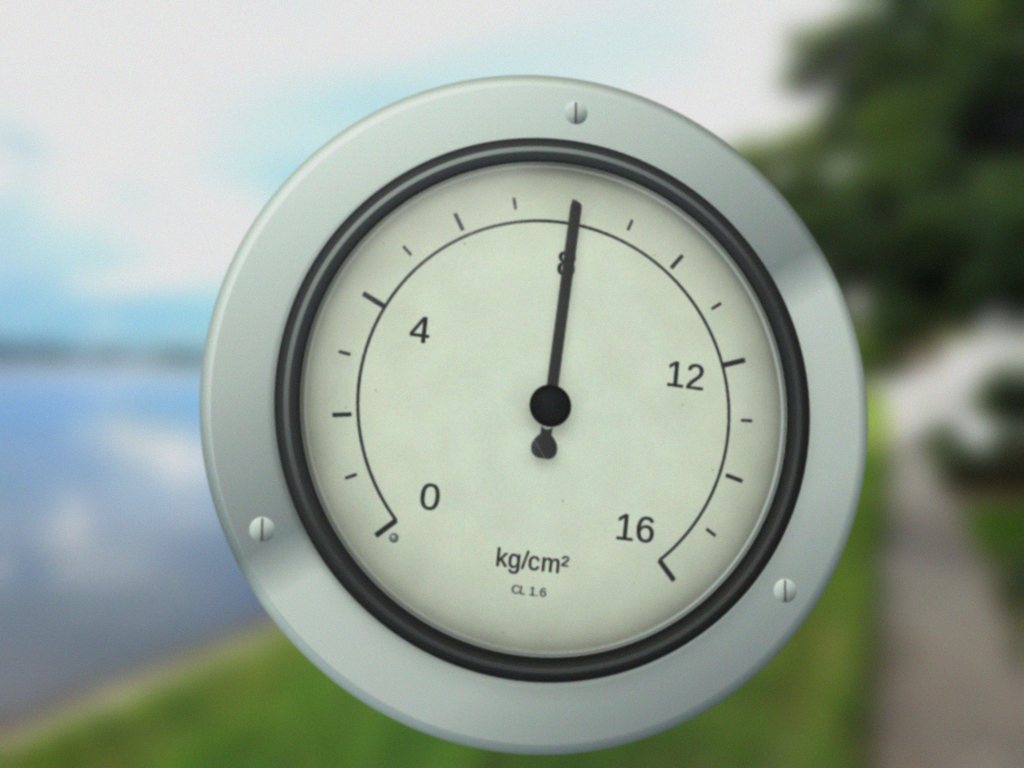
8 kg/cm²
